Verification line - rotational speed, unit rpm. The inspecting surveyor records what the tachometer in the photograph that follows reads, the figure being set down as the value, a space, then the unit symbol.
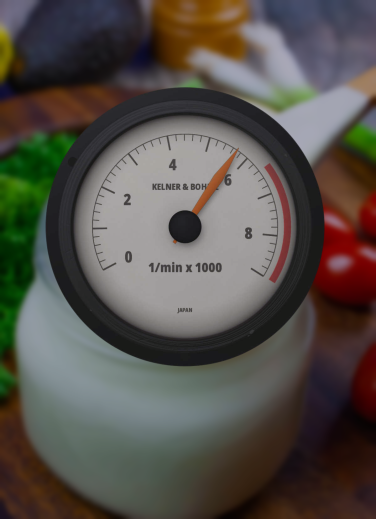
5700 rpm
